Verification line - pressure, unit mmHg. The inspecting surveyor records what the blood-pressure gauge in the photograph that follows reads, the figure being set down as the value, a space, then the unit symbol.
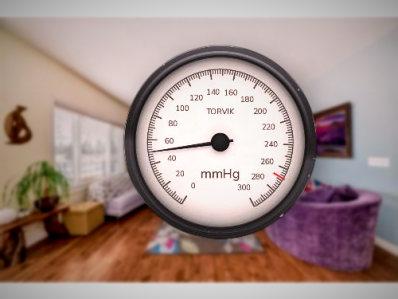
50 mmHg
